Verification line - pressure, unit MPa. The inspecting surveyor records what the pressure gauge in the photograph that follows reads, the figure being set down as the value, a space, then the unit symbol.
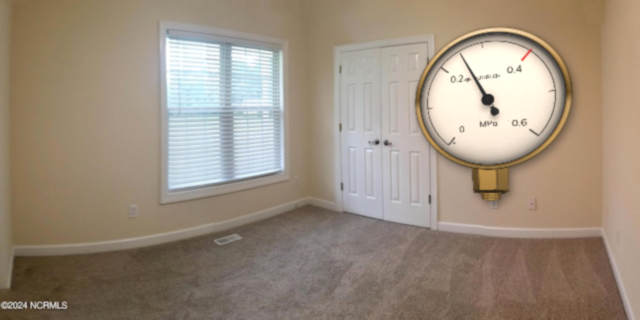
0.25 MPa
